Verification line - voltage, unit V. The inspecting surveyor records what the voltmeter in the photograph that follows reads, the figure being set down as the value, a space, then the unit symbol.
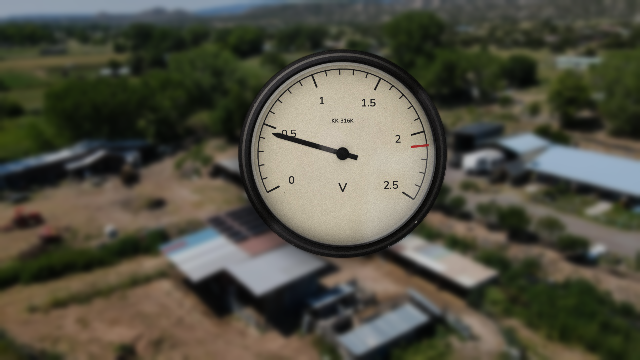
0.45 V
